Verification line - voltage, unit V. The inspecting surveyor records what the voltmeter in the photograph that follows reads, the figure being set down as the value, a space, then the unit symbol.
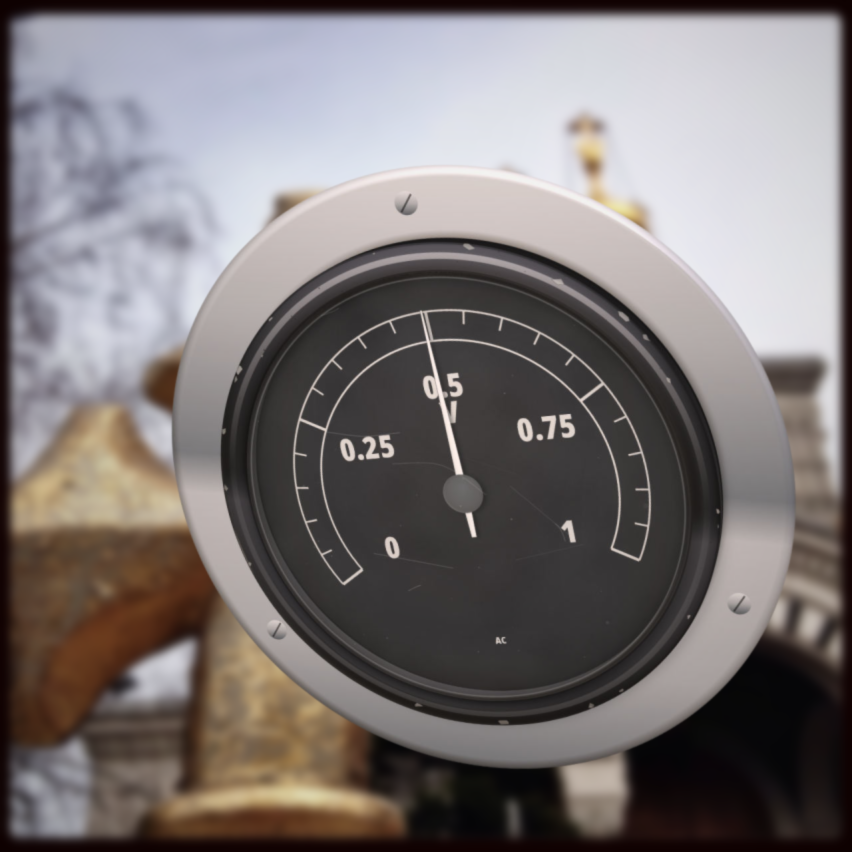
0.5 V
